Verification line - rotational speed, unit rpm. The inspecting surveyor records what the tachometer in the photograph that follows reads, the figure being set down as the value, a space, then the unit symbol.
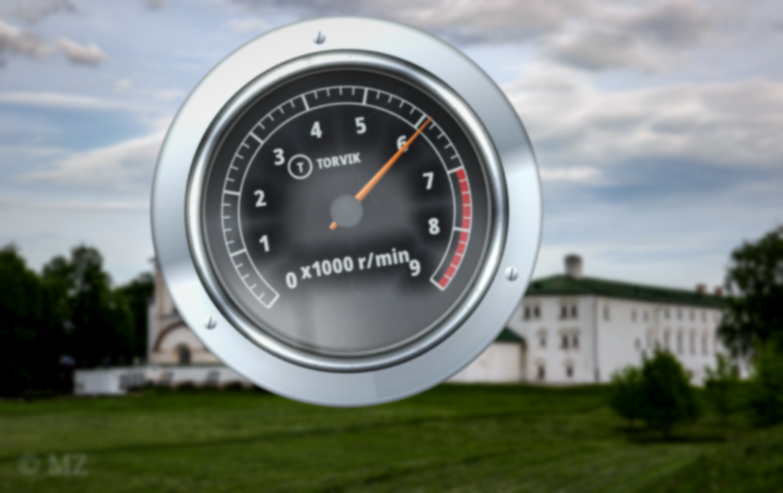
6100 rpm
